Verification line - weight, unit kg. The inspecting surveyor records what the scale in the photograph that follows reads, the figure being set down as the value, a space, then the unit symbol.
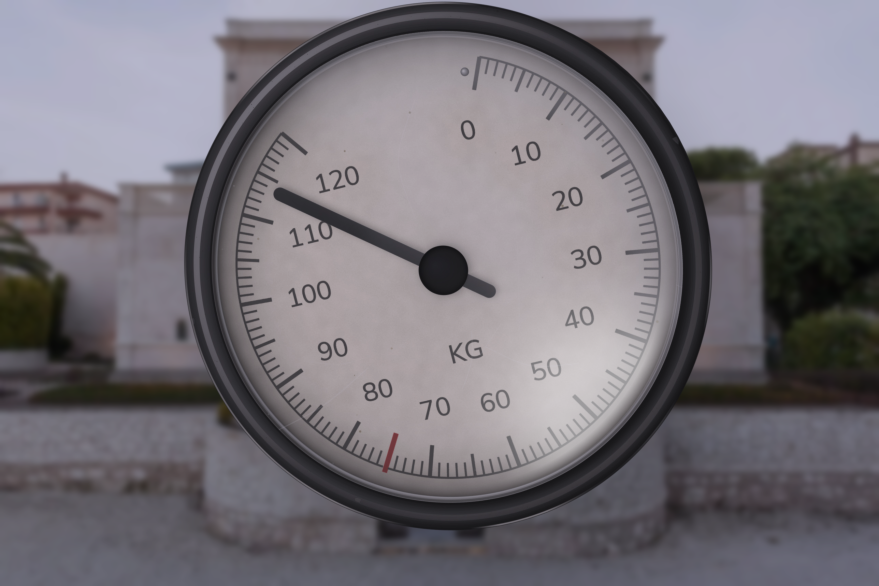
114 kg
